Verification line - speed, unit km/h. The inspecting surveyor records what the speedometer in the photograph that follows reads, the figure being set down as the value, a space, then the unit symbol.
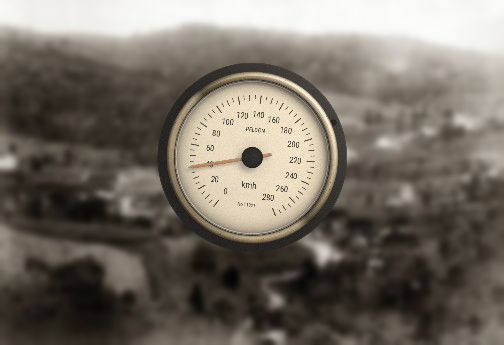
40 km/h
